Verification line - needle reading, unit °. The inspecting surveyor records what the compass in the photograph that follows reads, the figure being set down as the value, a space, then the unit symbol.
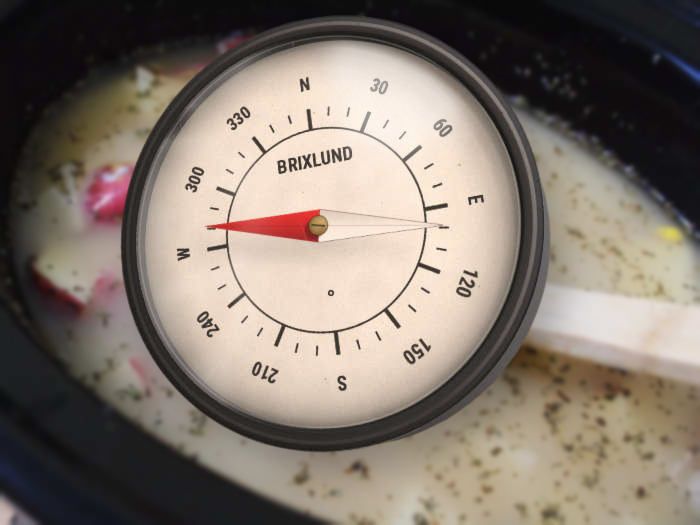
280 °
